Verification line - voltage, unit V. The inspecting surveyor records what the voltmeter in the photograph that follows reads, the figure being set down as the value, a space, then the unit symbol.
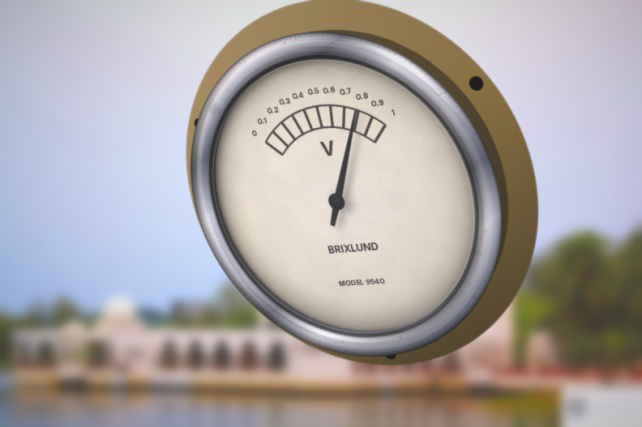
0.8 V
